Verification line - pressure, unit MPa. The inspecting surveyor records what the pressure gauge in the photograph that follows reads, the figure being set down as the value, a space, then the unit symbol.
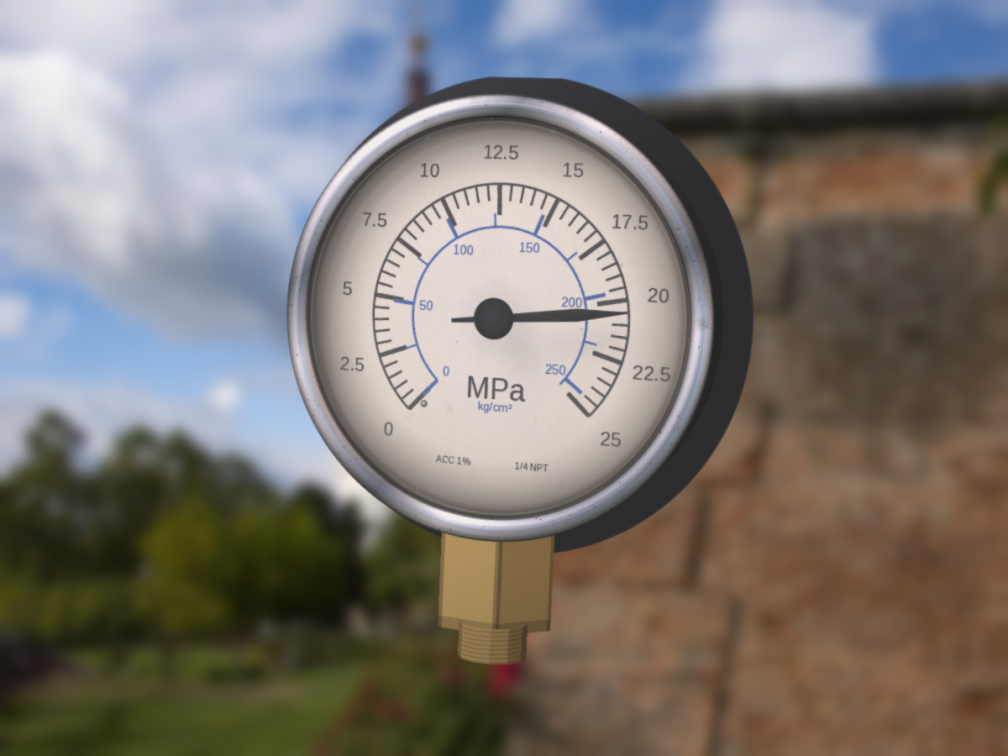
20.5 MPa
